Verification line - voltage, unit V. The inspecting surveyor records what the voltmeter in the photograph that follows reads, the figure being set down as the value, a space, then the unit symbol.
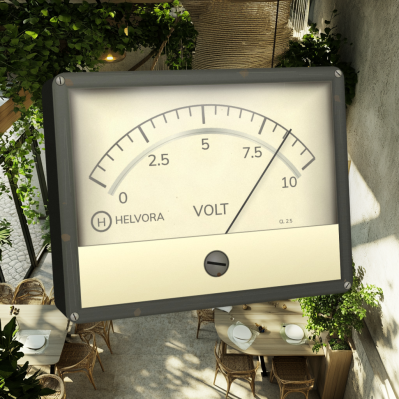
8.5 V
